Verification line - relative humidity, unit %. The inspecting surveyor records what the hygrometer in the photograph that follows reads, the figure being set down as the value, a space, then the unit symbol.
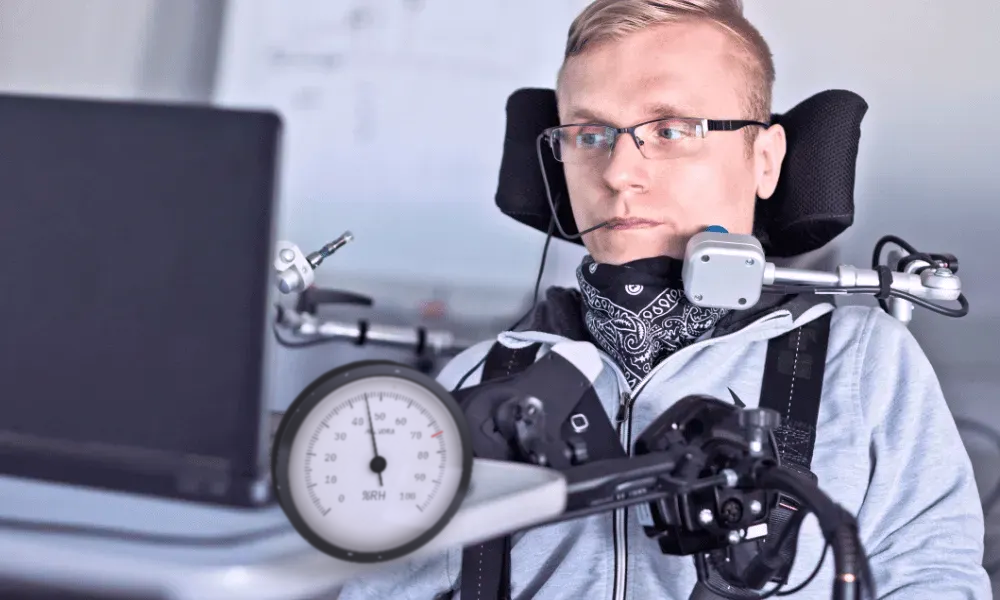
45 %
